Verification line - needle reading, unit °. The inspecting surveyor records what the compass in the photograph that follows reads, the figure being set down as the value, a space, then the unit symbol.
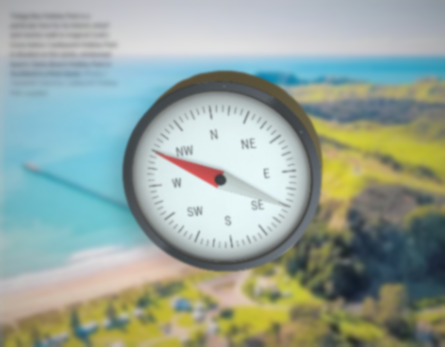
300 °
